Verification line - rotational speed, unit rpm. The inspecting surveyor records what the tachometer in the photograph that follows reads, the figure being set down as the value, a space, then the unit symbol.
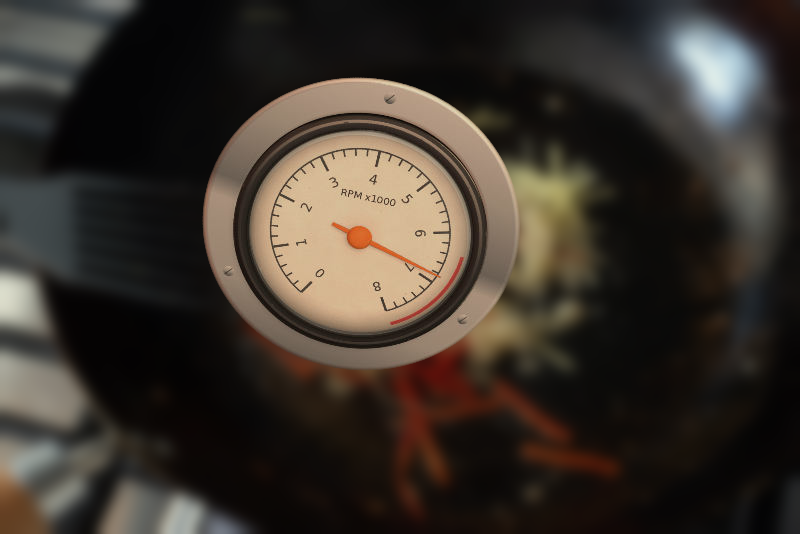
6800 rpm
